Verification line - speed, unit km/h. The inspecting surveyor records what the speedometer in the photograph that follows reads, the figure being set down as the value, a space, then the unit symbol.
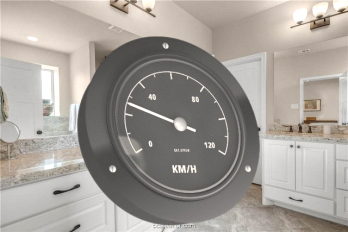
25 km/h
